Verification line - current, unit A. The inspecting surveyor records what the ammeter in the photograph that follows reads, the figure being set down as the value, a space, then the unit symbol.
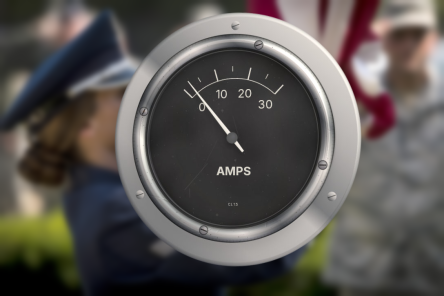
2.5 A
